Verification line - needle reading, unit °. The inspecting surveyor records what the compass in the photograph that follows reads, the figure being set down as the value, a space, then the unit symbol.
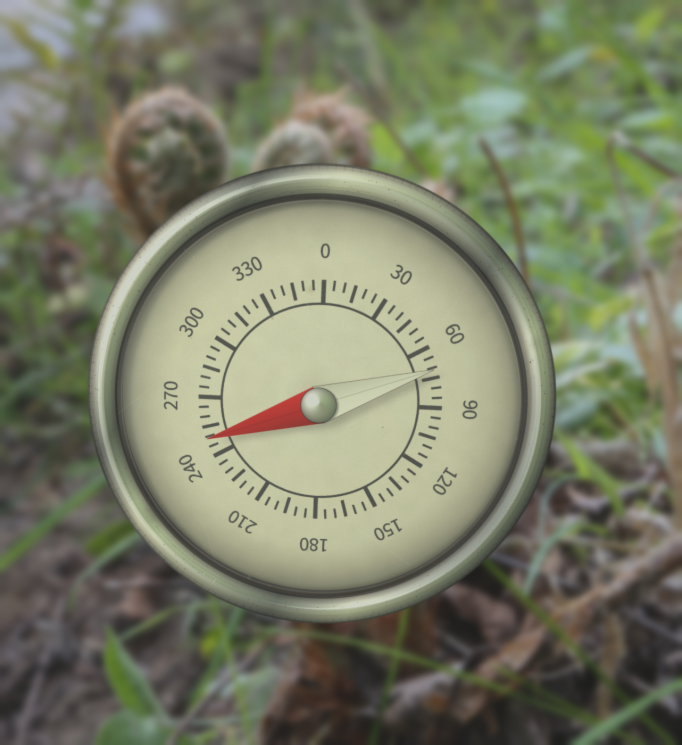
250 °
